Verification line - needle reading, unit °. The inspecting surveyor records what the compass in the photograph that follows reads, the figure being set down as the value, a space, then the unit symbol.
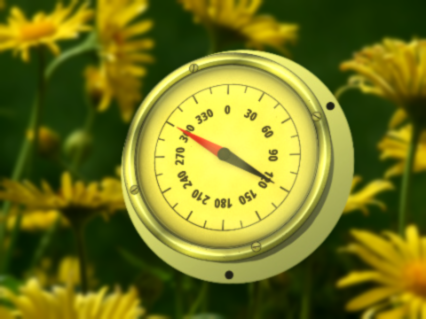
300 °
